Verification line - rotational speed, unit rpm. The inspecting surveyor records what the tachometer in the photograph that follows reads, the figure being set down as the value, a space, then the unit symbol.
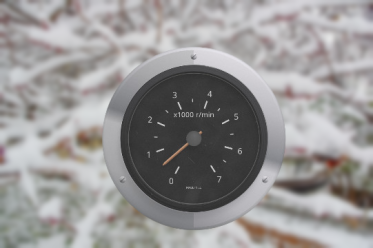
500 rpm
